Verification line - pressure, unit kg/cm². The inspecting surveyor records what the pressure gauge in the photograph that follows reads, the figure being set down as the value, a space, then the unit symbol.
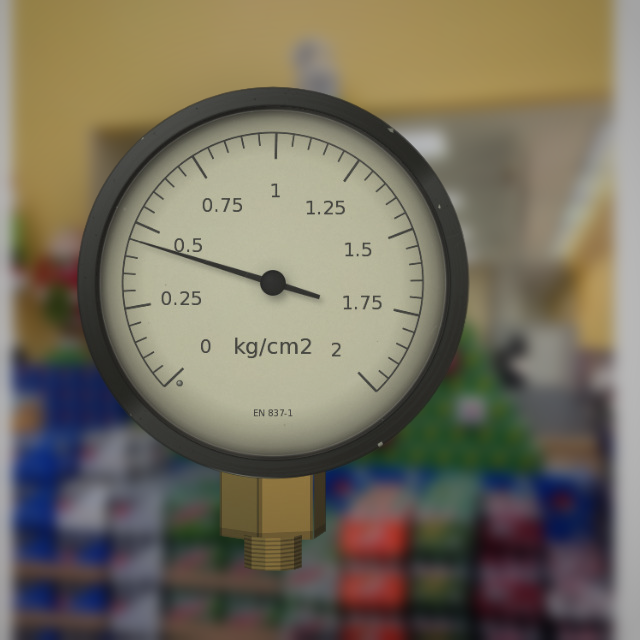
0.45 kg/cm²
